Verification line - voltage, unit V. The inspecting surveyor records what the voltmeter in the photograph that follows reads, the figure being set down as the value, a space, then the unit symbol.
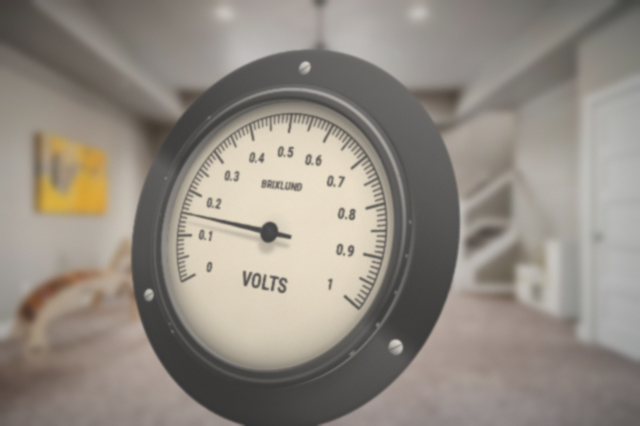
0.15 V
